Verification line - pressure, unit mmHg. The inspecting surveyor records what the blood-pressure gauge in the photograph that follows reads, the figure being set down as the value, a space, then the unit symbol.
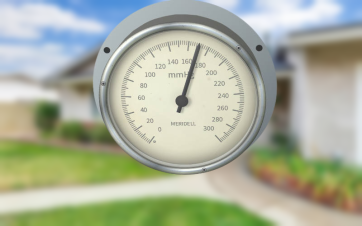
170 mmHg
